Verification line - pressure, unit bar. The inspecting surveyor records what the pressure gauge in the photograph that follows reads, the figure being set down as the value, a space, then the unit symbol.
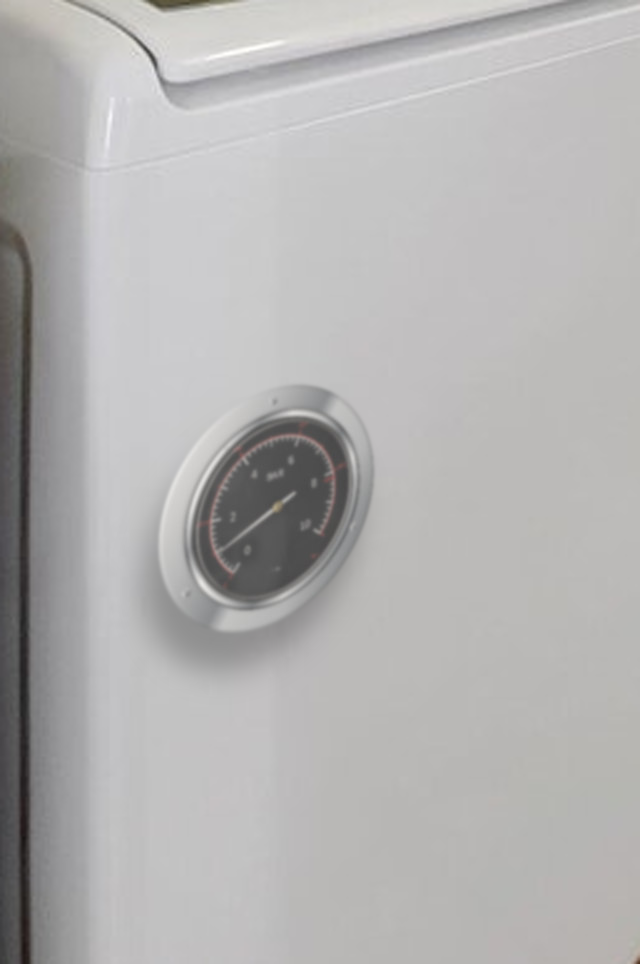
1 bar
